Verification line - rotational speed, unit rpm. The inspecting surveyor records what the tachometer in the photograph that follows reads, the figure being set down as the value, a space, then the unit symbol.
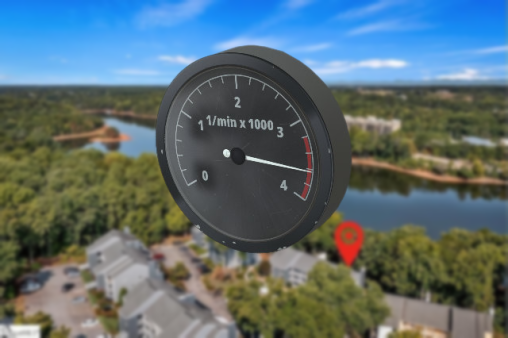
3600 rpm
